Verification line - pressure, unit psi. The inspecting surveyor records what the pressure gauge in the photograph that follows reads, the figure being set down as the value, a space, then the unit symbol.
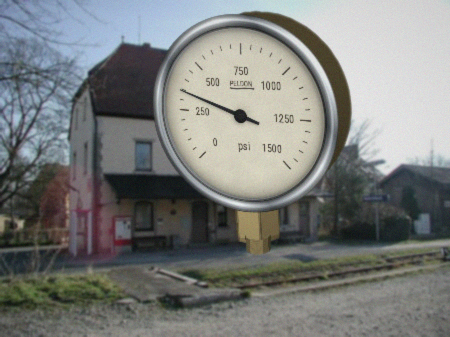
350 psi
